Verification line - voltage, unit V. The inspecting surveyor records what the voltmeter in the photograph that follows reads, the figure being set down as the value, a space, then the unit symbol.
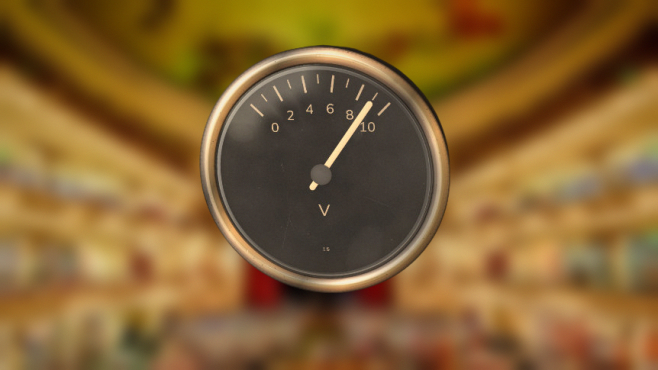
9 V
